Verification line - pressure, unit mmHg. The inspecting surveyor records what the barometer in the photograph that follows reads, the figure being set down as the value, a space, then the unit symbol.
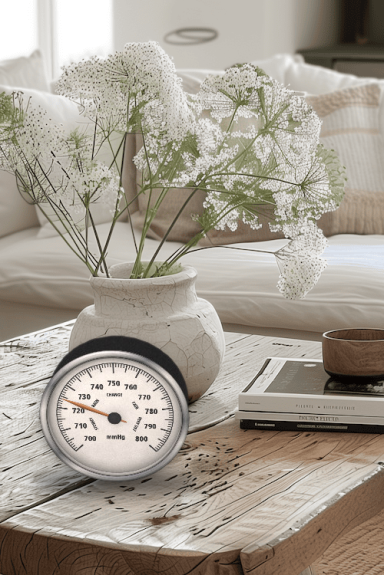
725 mmHg
